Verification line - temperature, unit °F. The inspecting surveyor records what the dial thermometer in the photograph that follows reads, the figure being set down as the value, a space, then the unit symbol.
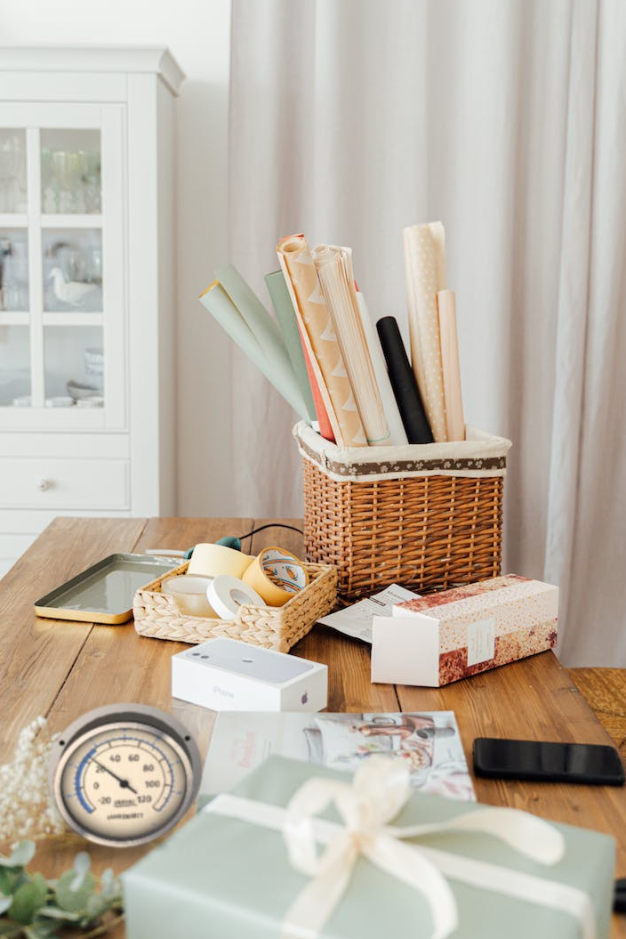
25 °F
